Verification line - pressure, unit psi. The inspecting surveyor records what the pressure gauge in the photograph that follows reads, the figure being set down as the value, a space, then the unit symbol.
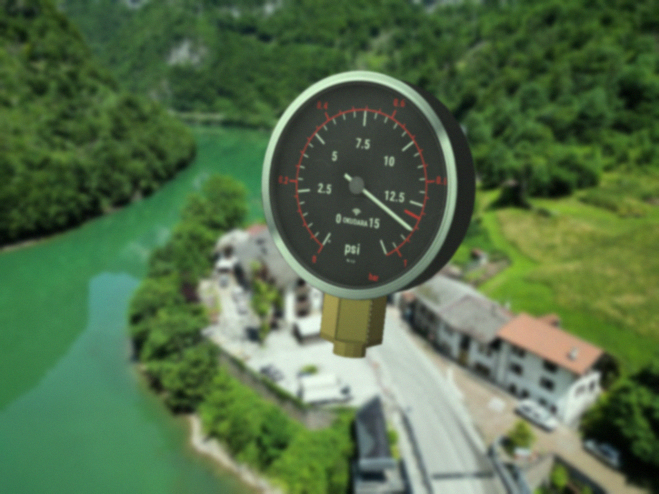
13.5 psi
